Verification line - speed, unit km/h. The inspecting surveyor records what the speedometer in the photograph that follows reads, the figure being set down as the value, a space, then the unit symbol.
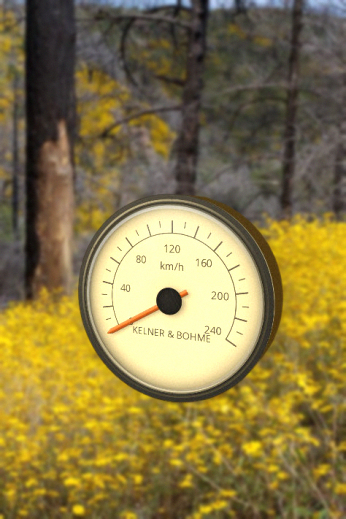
0 km/h
